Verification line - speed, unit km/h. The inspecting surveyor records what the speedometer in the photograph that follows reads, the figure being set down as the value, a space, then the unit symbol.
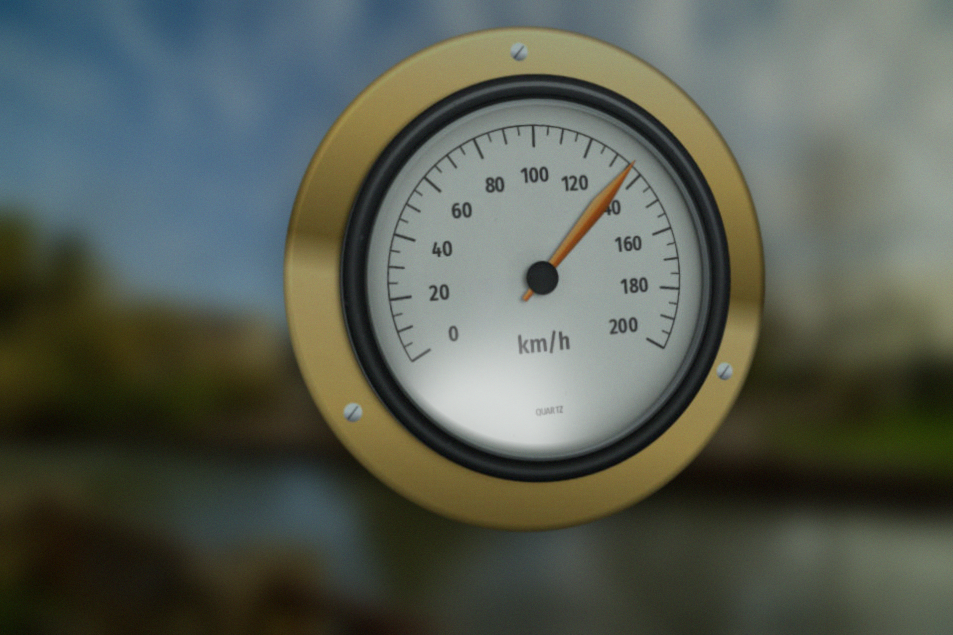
135 km/h
